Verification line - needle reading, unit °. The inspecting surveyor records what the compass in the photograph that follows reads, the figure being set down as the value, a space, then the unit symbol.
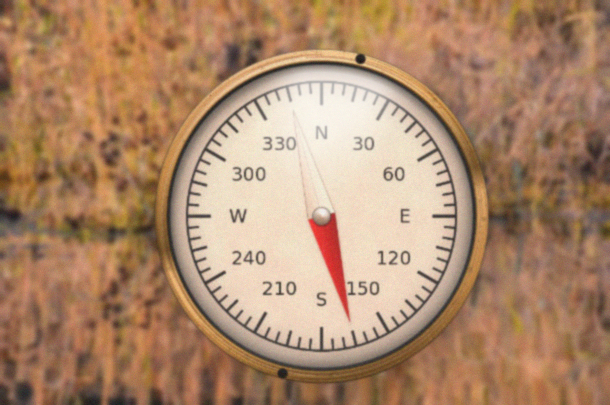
165 °
